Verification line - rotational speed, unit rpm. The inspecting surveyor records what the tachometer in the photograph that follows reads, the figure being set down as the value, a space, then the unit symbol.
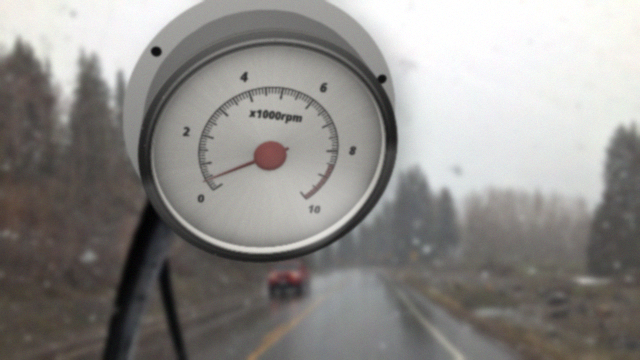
500 rpm
